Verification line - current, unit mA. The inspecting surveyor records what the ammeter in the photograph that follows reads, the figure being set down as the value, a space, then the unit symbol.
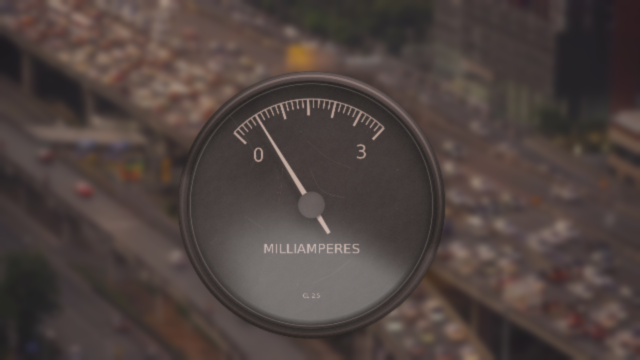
0.5 mA
